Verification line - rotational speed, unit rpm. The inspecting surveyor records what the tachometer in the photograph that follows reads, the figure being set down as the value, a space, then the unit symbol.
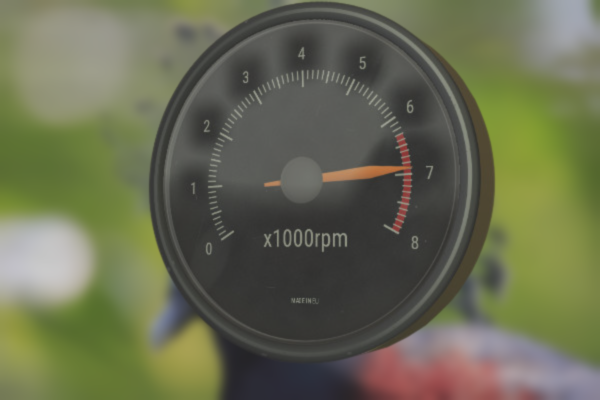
6900 rpm
